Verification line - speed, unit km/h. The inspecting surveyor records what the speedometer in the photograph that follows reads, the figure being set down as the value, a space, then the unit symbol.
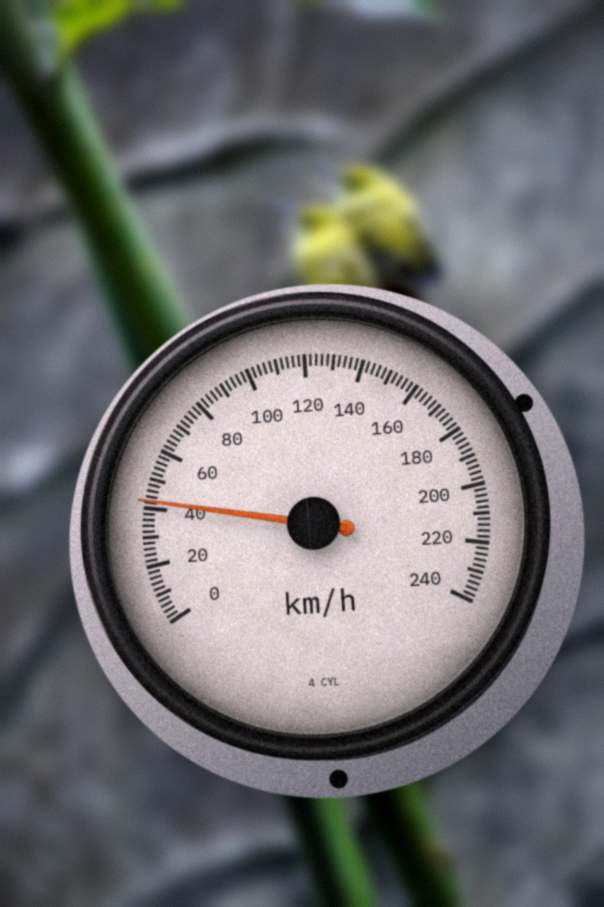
42 km/h
